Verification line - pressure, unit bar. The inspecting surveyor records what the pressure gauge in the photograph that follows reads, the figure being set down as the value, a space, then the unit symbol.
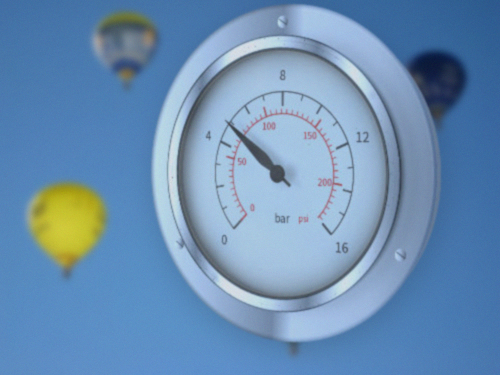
5 bar
